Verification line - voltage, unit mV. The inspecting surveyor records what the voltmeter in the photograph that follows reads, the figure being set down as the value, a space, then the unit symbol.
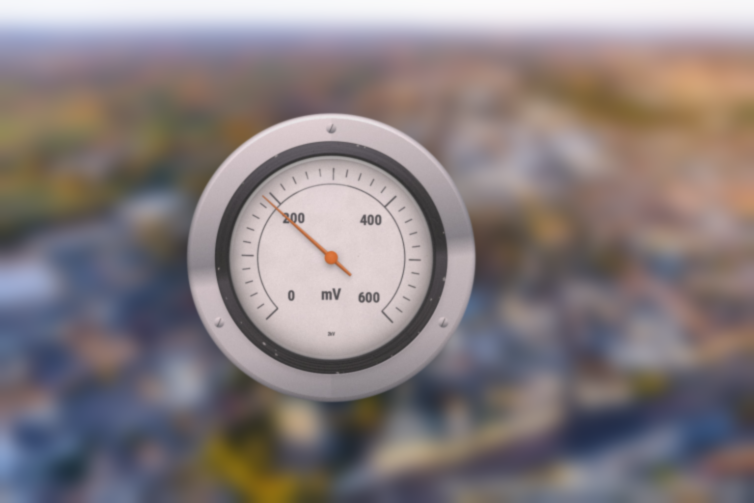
190 mV
